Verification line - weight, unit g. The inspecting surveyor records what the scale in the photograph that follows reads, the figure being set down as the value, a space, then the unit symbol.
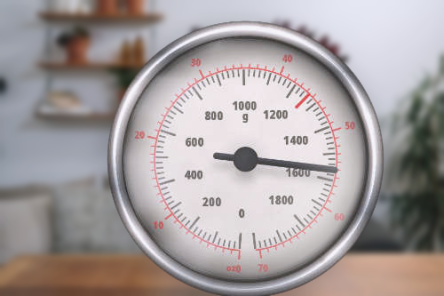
1560 g
